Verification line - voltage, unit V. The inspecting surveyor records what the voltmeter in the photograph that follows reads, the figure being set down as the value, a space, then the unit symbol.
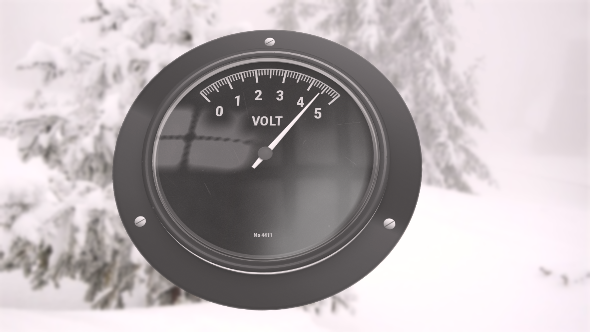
4.5 V
